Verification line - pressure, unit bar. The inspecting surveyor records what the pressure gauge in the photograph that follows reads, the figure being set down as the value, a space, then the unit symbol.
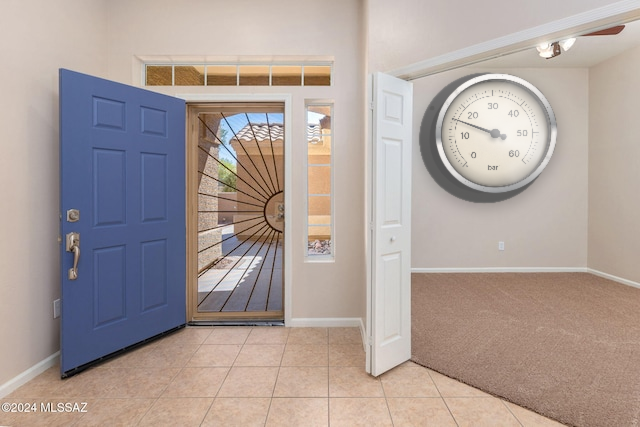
15 bar
